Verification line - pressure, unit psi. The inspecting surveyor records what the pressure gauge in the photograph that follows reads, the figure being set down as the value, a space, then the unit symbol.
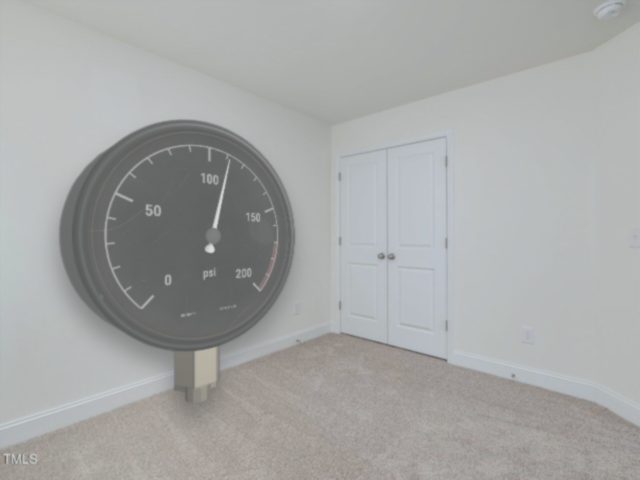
110 psi
